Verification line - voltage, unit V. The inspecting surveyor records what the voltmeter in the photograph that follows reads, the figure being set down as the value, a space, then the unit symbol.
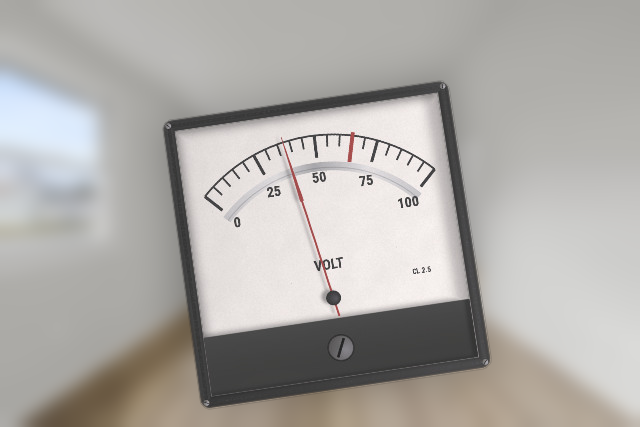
37.5 V
